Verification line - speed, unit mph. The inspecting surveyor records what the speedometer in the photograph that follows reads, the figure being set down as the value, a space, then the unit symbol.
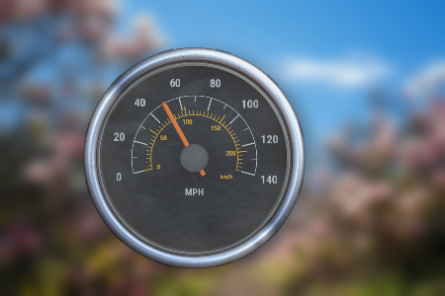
50 mph
